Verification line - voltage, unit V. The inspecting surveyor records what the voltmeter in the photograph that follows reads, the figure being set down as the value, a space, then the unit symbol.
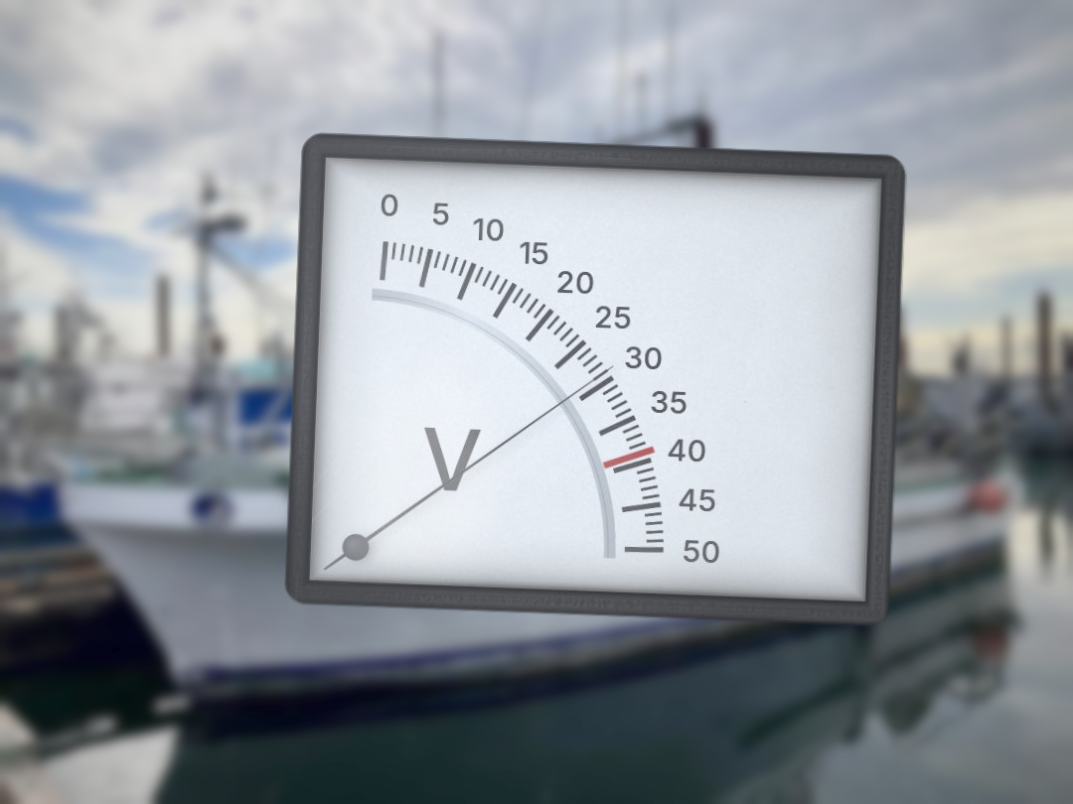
29 V
